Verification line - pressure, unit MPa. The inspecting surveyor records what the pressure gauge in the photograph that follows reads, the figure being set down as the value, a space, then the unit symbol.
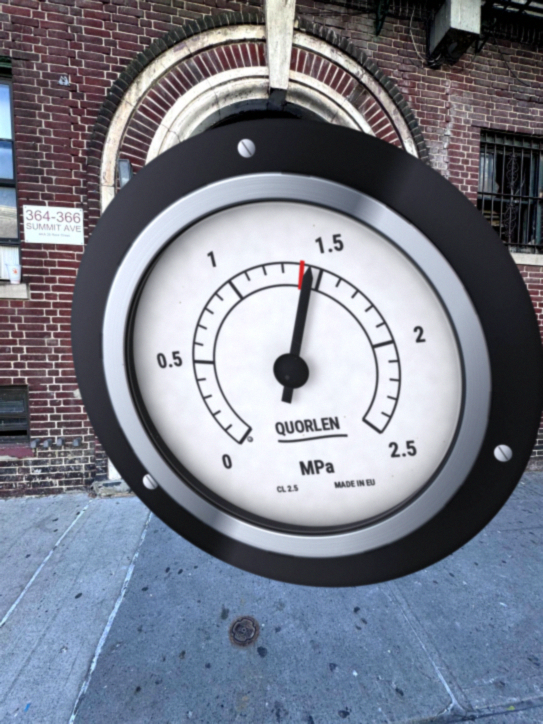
1.45 MPa
